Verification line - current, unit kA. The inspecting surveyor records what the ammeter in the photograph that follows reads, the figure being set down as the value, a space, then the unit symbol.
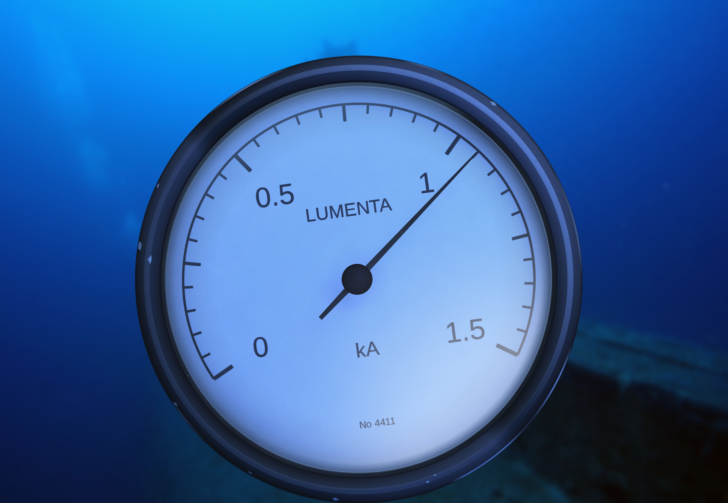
1.05 kA
